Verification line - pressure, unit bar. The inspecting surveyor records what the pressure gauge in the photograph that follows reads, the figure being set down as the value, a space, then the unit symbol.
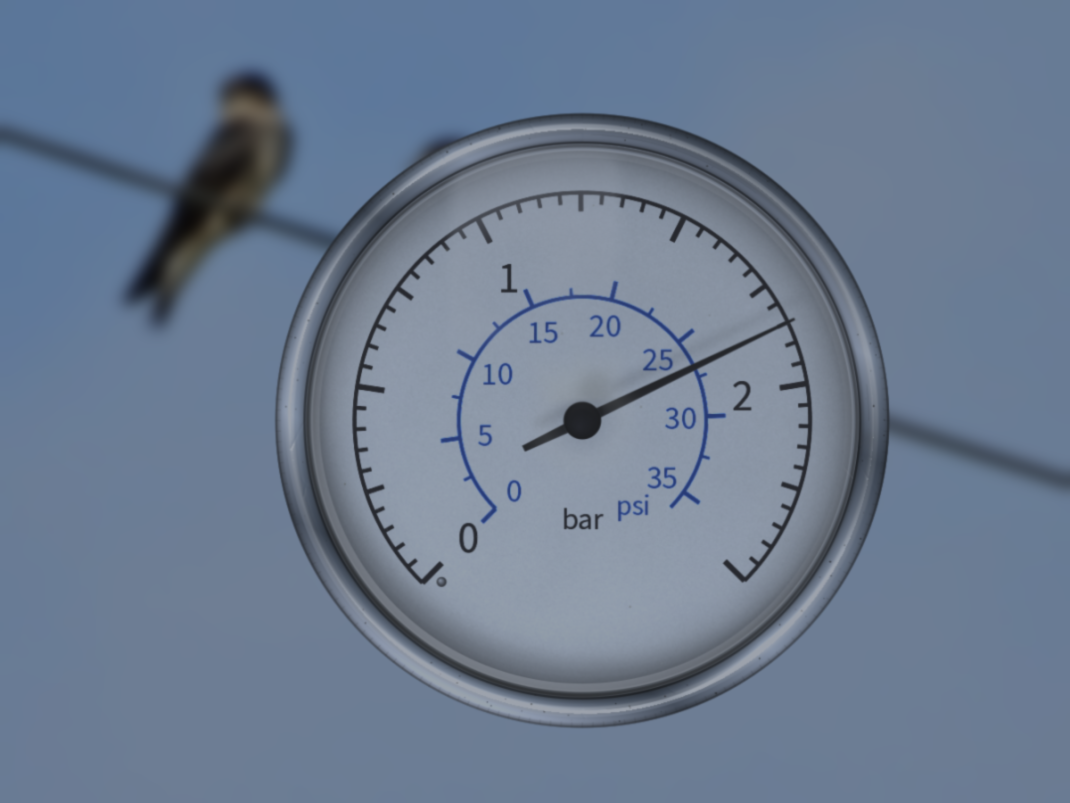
1.85 bar
